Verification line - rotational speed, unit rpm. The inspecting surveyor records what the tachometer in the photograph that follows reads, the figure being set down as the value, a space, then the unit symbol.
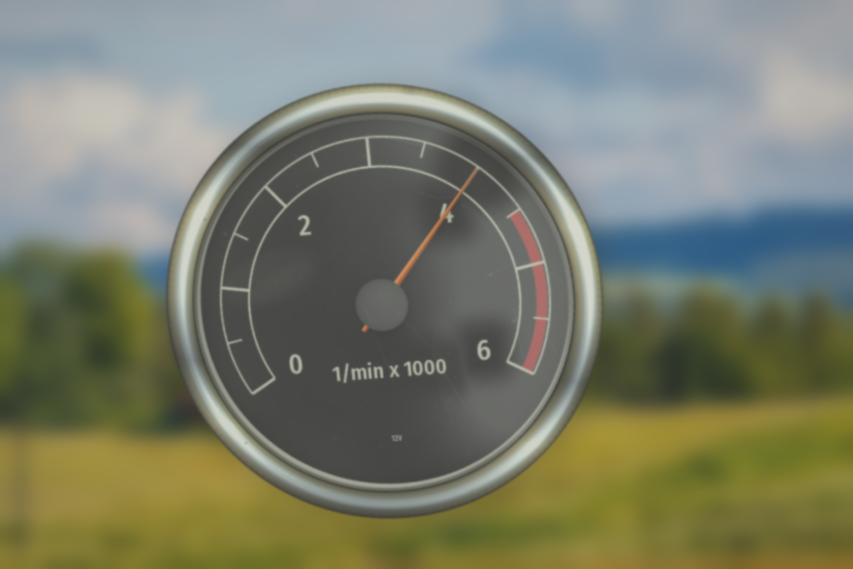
4000 rpm
